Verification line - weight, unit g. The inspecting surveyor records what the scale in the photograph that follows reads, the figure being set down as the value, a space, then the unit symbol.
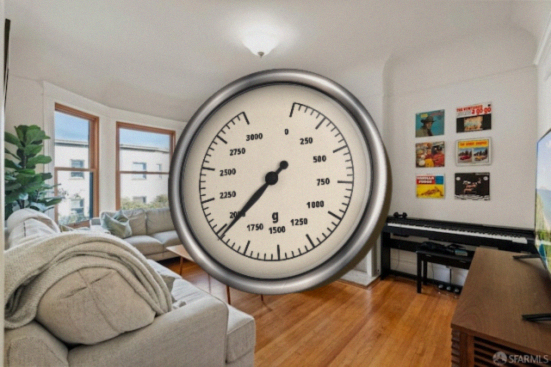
1950 g
